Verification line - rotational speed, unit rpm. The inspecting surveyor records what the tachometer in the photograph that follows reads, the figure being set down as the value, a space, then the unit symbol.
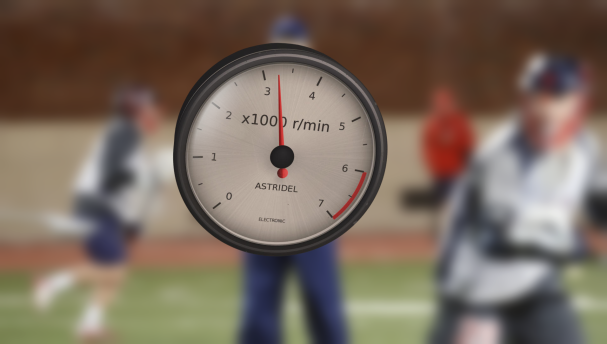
3250 rpm
